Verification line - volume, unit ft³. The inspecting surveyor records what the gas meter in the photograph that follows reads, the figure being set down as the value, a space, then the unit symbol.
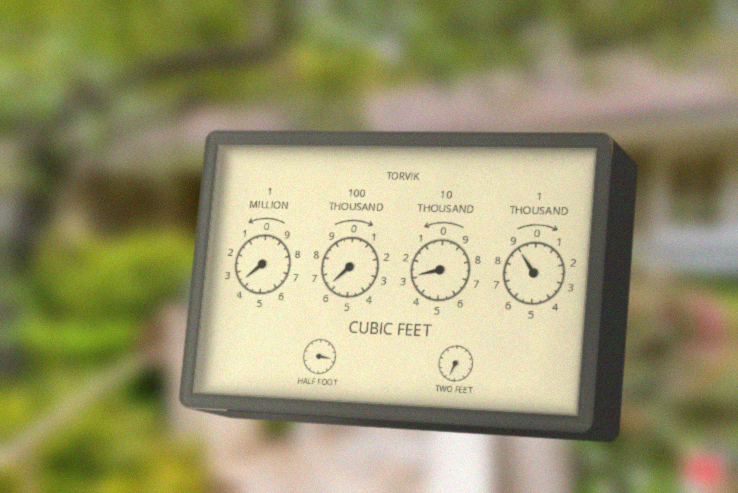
362900 ft³
